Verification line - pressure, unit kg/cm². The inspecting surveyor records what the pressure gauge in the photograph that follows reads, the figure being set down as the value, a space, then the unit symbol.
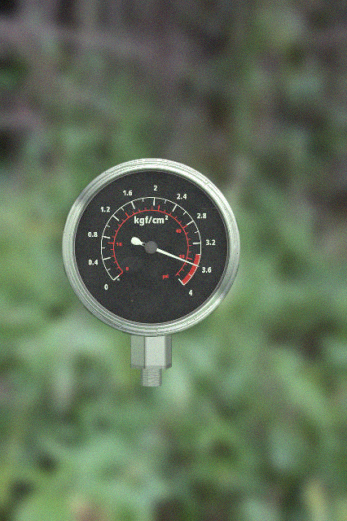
3.6 kg/cm²
